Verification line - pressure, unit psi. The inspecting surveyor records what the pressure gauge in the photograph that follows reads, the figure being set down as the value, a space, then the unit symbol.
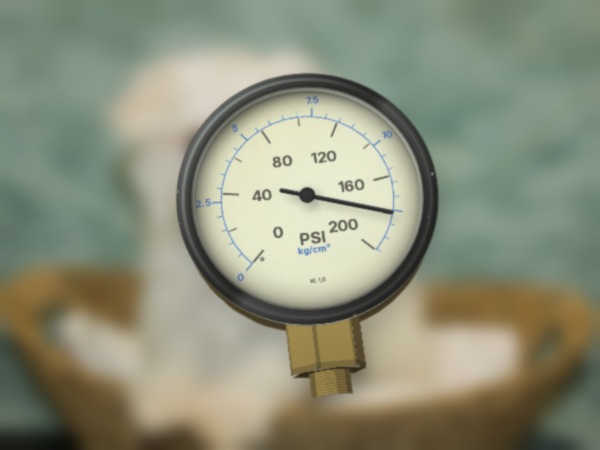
180 psi
